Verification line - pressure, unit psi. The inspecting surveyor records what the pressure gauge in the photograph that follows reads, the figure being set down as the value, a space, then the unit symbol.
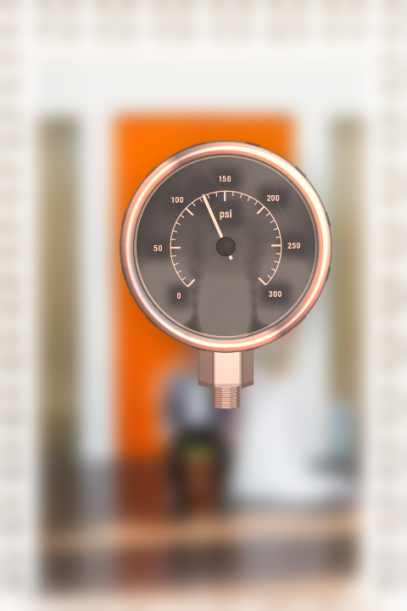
125 psi
